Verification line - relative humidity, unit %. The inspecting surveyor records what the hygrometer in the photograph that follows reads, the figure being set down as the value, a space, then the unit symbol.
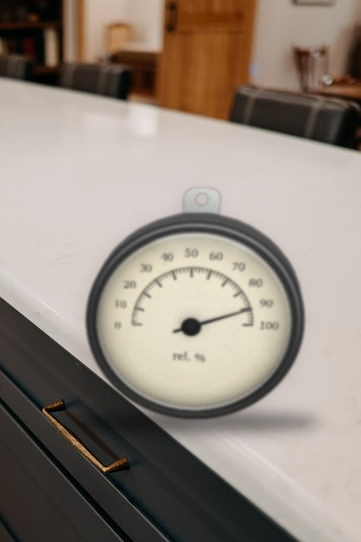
90 %
